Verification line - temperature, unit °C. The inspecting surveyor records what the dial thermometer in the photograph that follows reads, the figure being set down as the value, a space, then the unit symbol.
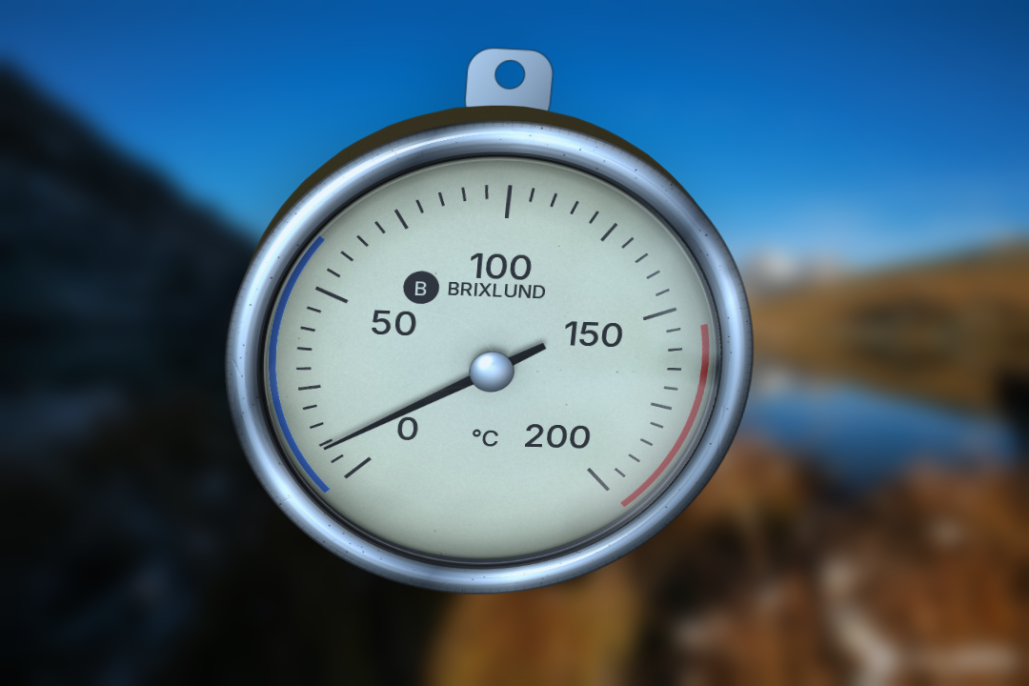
10 °C
